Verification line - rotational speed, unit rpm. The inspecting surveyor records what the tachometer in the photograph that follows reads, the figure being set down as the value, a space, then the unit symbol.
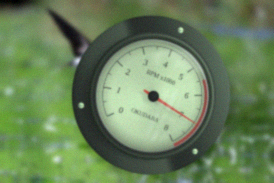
7000 rpm
